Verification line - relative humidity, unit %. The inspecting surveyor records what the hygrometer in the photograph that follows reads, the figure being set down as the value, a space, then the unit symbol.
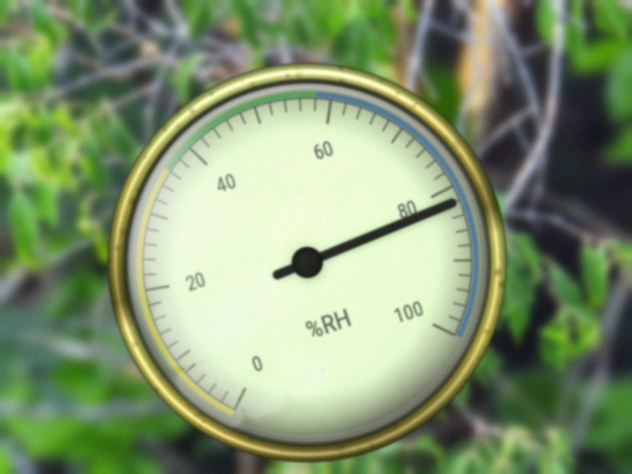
82 %
